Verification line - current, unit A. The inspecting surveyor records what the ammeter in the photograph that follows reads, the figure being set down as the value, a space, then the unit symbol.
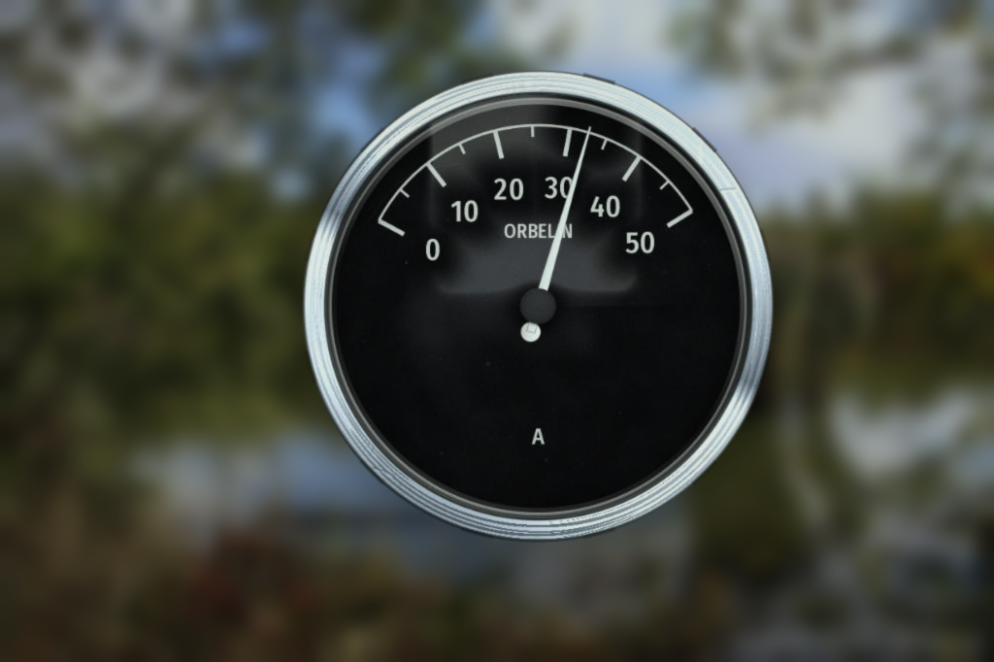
32.5 A
